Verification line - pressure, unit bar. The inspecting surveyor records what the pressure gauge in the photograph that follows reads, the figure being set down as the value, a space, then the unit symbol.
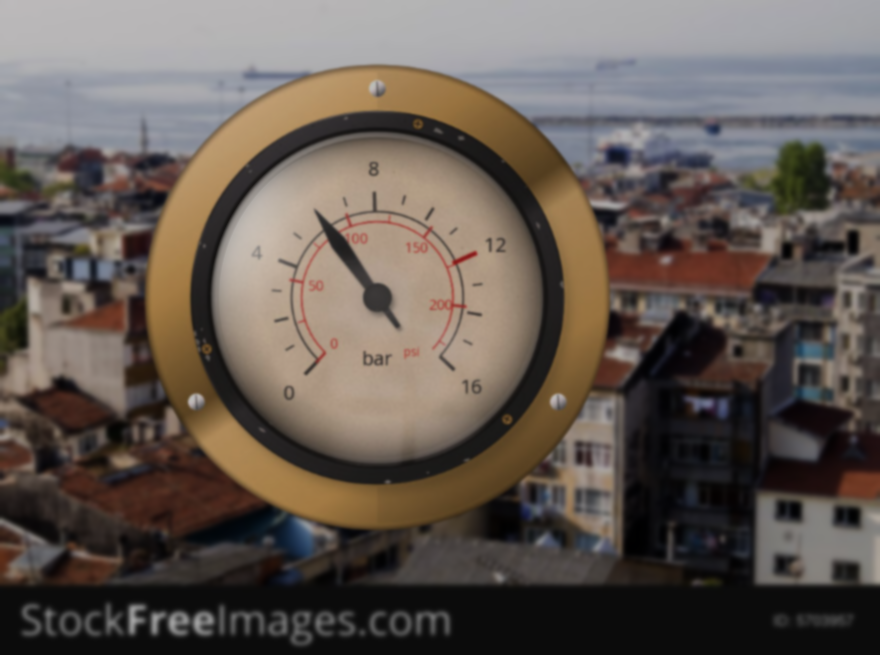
6 bar
